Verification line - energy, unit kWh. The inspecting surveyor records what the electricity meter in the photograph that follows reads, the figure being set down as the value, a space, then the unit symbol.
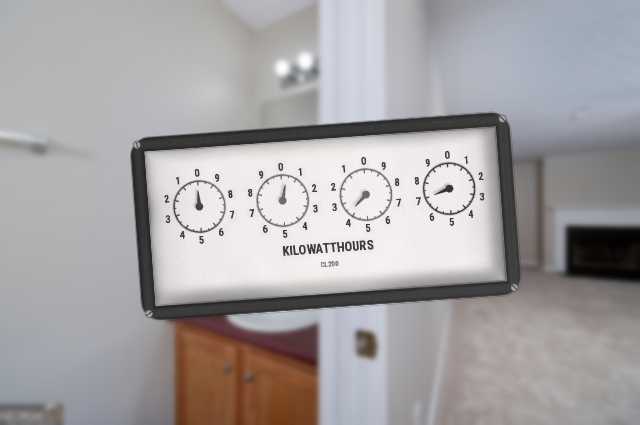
37 kWh
